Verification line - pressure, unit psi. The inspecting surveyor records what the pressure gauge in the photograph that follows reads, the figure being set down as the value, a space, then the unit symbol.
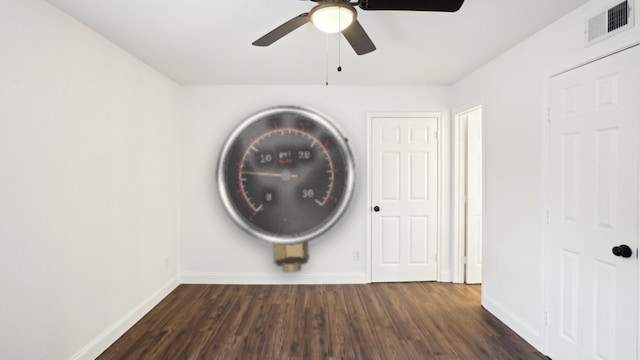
6 psi
